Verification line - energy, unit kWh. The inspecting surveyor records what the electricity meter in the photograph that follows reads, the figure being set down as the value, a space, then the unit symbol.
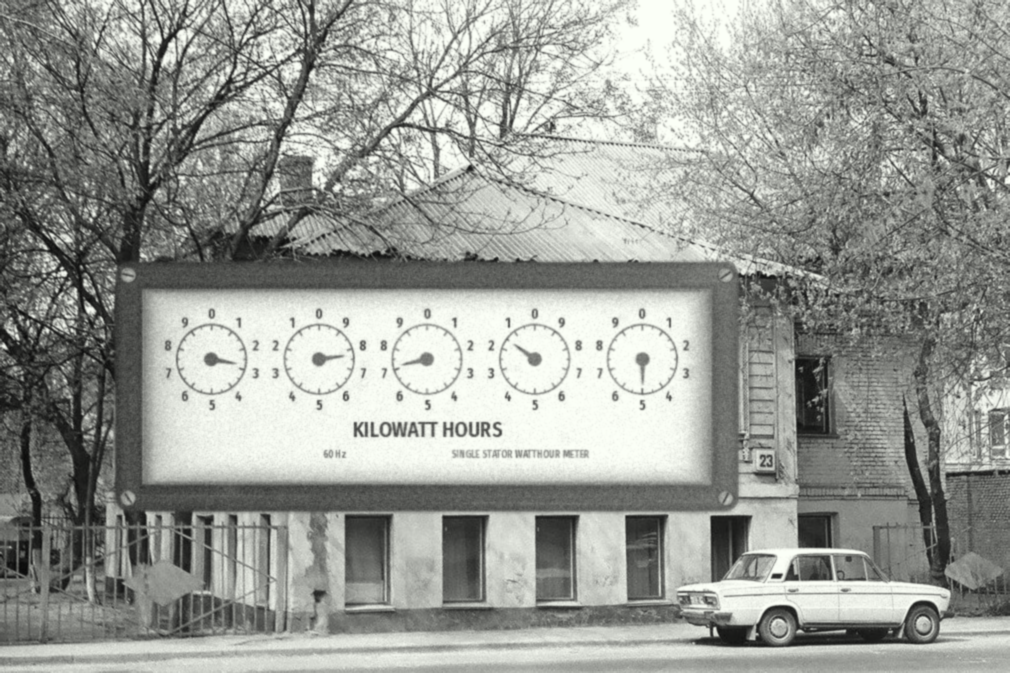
27715 kWh
